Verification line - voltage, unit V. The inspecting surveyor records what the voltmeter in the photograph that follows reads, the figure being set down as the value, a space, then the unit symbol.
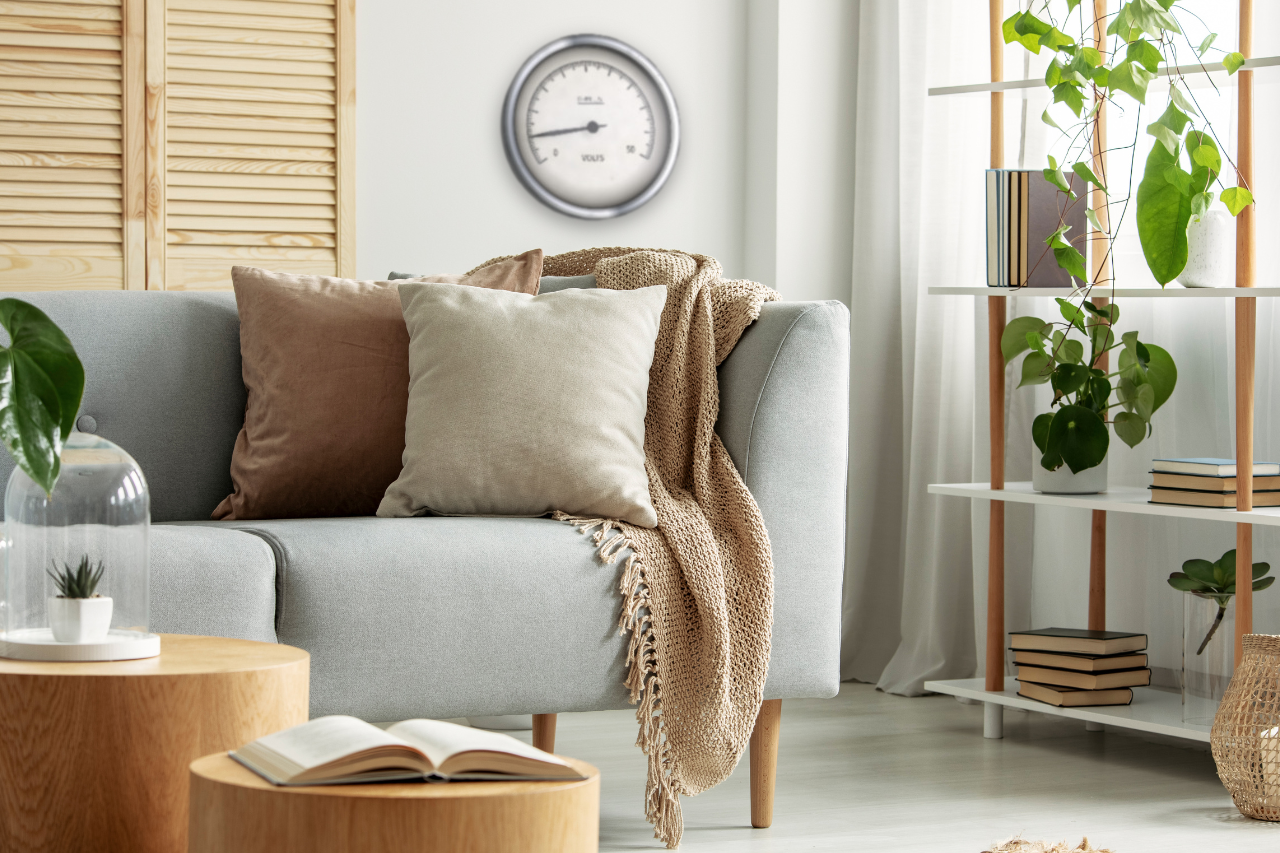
5 V
